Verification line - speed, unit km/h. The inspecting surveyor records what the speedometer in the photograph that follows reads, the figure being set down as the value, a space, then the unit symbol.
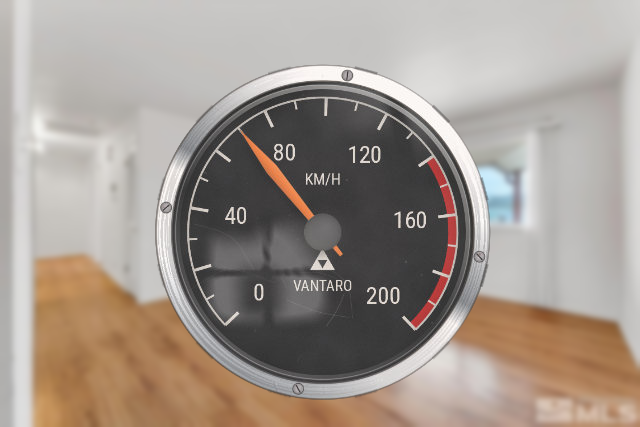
70 km/h
